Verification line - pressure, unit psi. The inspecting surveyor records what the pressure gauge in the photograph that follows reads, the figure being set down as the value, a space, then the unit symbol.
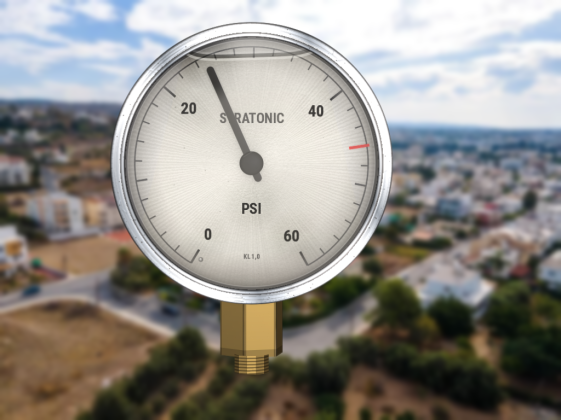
25 psi
